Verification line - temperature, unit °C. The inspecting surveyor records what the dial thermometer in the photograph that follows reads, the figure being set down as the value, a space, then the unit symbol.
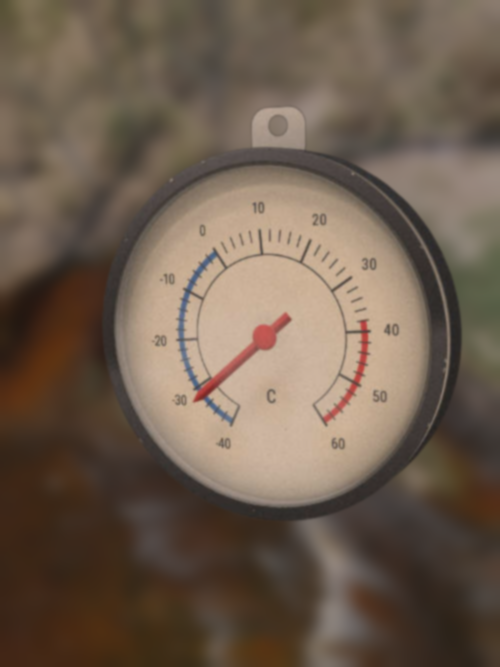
-32 °C
